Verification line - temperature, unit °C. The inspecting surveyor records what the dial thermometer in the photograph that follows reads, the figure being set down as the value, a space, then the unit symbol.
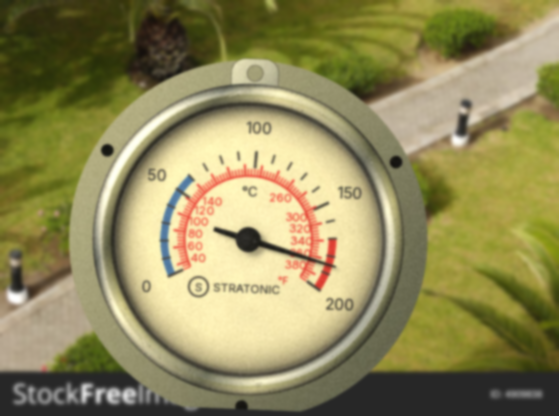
185 °C
